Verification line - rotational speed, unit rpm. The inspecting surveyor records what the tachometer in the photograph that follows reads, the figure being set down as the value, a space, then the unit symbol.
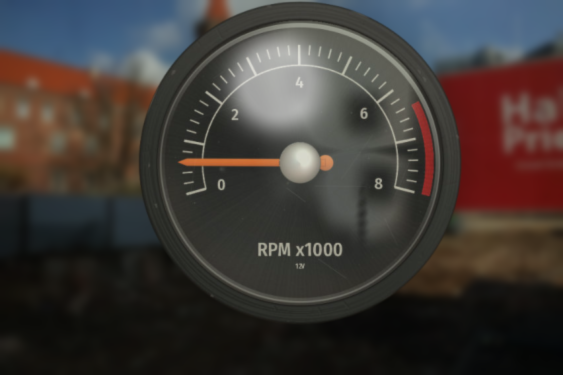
600 rpm
